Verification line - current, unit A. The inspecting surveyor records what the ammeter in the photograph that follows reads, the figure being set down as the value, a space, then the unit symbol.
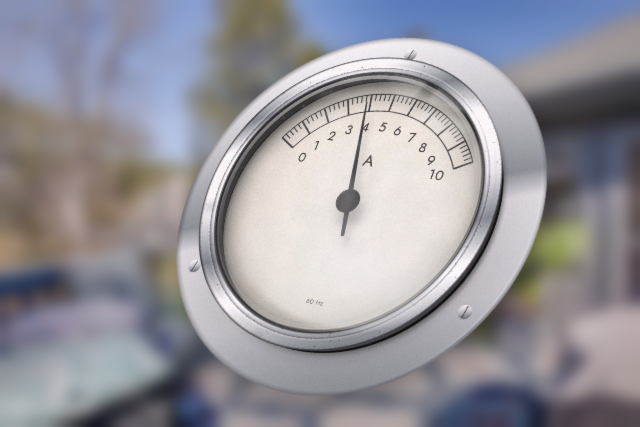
4 A
